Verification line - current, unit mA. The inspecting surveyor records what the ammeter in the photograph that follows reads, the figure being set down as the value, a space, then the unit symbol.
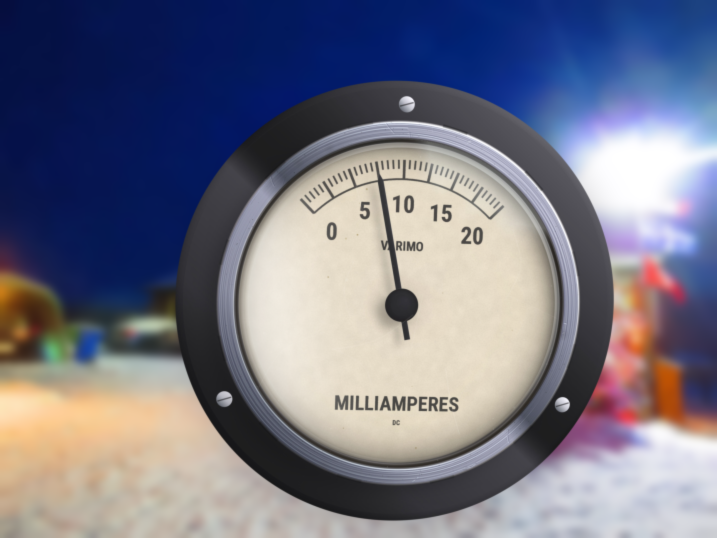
7.5 mA
